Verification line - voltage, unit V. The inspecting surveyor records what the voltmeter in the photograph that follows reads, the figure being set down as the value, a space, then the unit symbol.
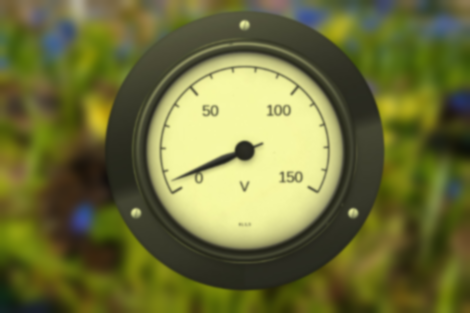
5 V
